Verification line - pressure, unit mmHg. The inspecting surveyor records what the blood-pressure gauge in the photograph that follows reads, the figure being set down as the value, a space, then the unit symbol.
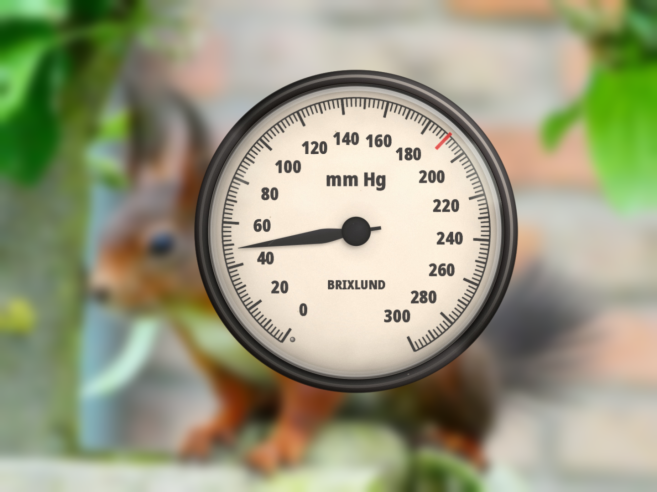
48 mmHg
